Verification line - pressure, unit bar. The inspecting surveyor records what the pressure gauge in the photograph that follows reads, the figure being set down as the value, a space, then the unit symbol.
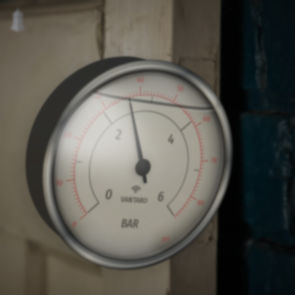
2.5 bar
